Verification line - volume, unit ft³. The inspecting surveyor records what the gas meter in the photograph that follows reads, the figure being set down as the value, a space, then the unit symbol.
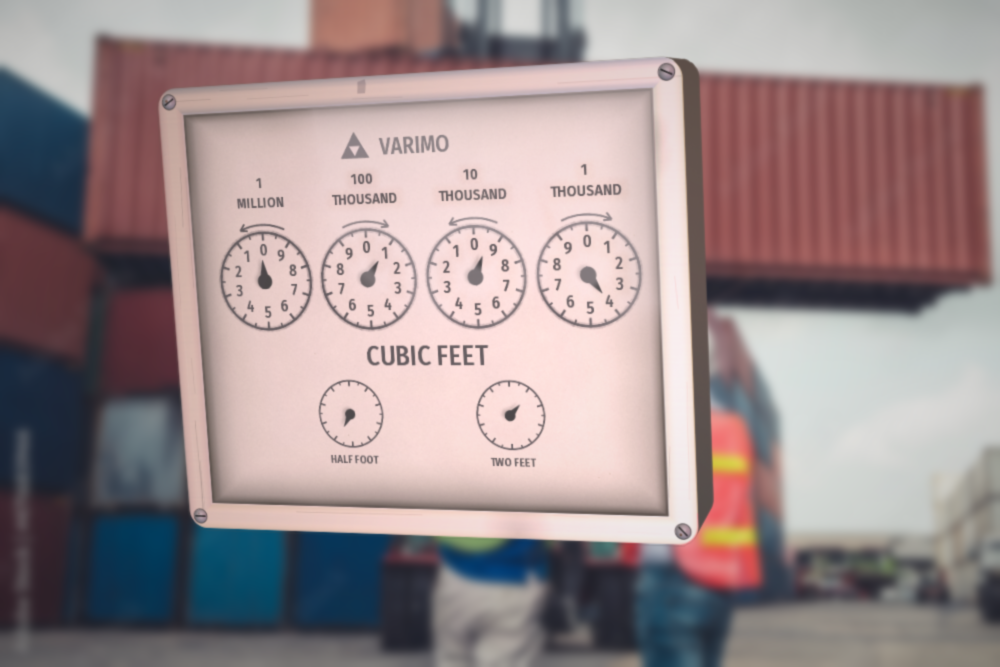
9400 ft³
